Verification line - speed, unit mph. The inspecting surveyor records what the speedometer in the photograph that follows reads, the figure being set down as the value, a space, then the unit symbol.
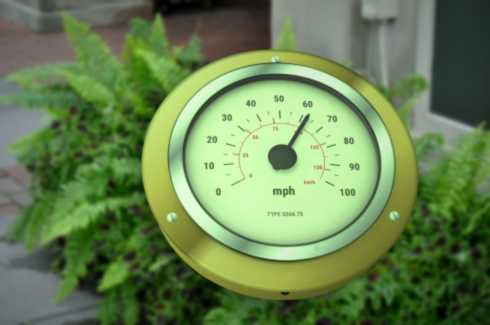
62.5 mph
